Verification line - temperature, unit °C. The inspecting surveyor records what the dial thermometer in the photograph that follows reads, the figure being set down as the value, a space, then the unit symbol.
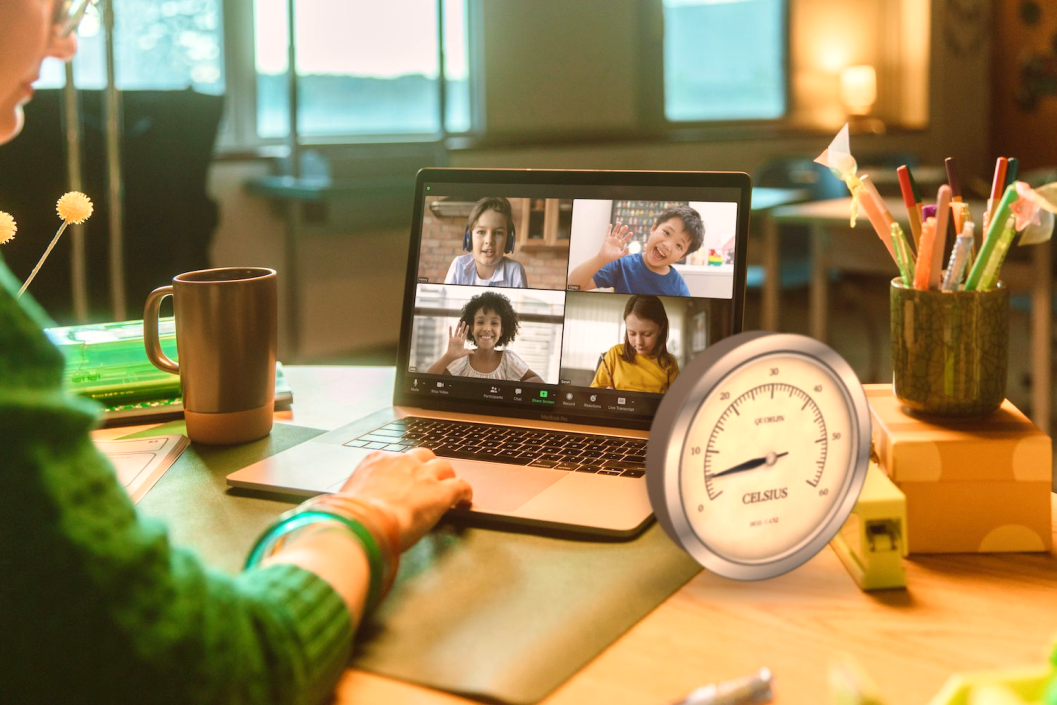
5 °C
